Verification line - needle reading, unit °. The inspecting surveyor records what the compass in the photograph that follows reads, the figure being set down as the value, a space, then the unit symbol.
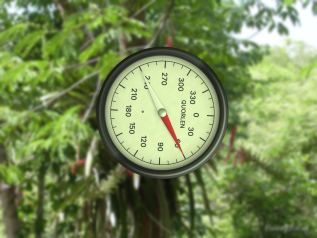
60 °
